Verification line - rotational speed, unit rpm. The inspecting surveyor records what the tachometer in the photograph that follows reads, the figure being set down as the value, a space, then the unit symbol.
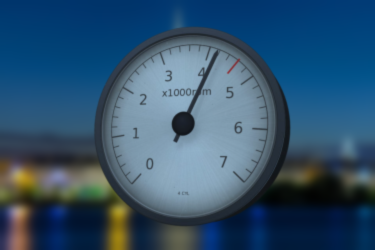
4200 rpm
